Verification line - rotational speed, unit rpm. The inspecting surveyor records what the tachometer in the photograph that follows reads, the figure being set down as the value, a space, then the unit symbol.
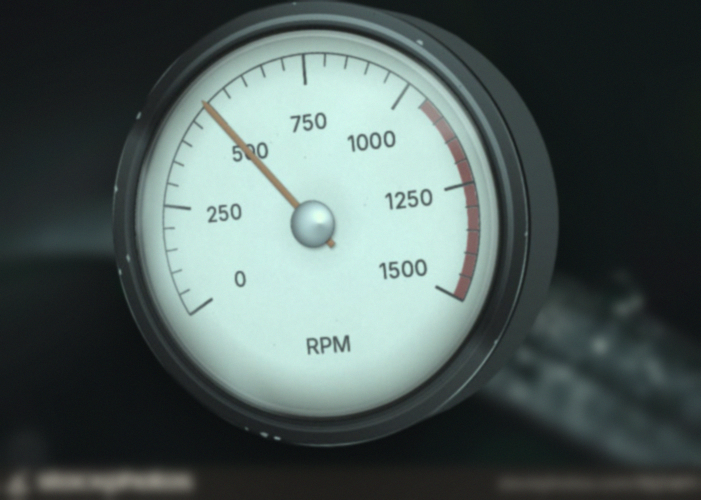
500 rpm
